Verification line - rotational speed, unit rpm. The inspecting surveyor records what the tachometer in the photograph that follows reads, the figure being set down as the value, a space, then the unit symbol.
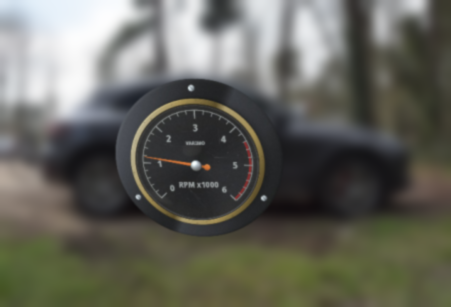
1200 rpm
